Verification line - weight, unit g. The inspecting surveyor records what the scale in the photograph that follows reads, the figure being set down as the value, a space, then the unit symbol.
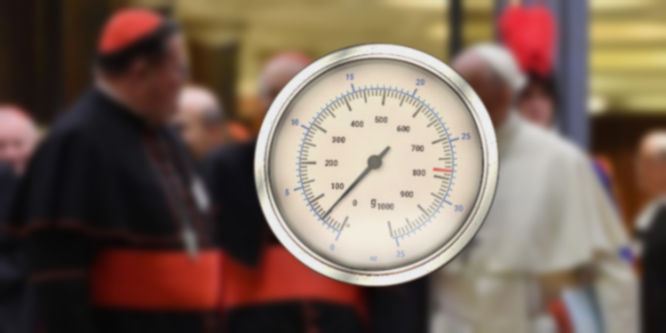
50 g
